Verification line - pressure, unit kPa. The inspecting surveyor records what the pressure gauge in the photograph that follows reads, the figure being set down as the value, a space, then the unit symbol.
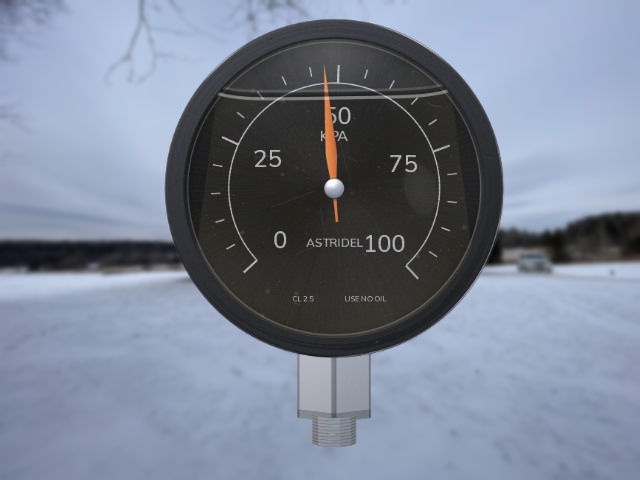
47.5 kPa
